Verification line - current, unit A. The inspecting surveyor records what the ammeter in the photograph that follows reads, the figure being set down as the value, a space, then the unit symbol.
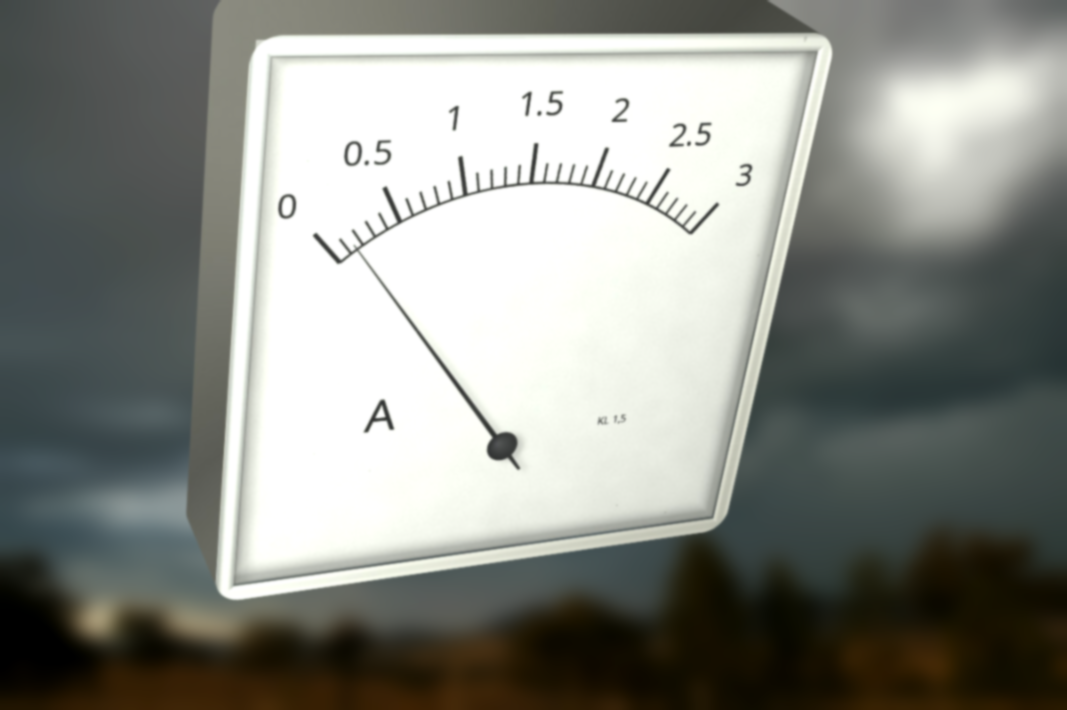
0.15 A
